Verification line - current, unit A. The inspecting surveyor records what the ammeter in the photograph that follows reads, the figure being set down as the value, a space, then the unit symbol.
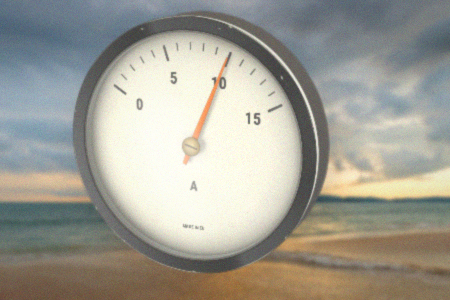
10 A
